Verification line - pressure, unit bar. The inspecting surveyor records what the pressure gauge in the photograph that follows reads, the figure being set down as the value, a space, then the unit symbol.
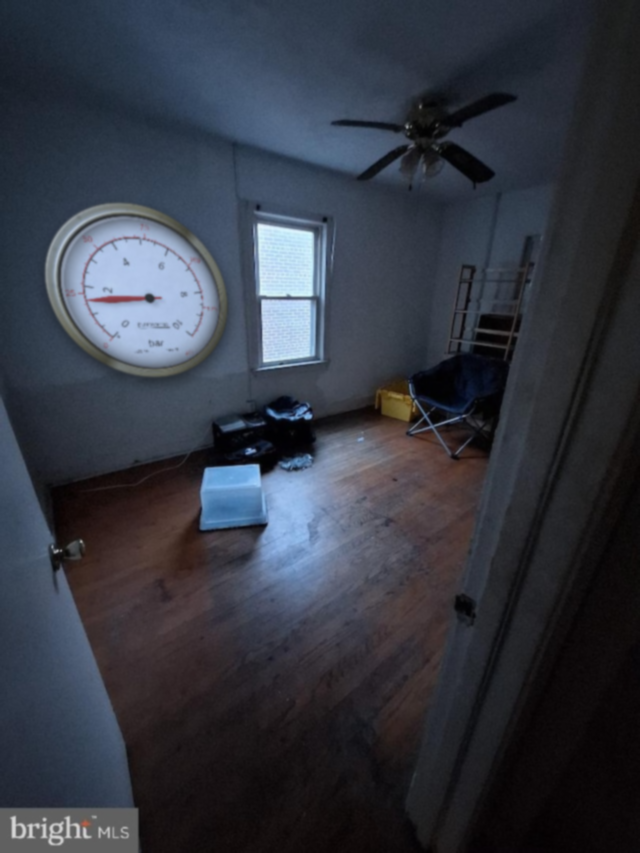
1.5 bar
